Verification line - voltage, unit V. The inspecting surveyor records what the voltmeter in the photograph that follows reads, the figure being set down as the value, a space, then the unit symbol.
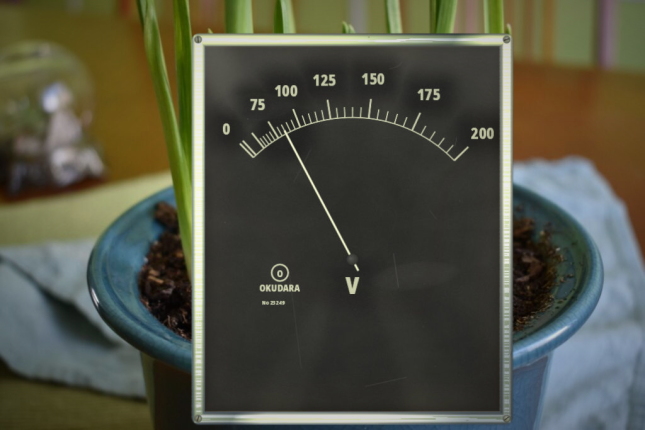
85 V
